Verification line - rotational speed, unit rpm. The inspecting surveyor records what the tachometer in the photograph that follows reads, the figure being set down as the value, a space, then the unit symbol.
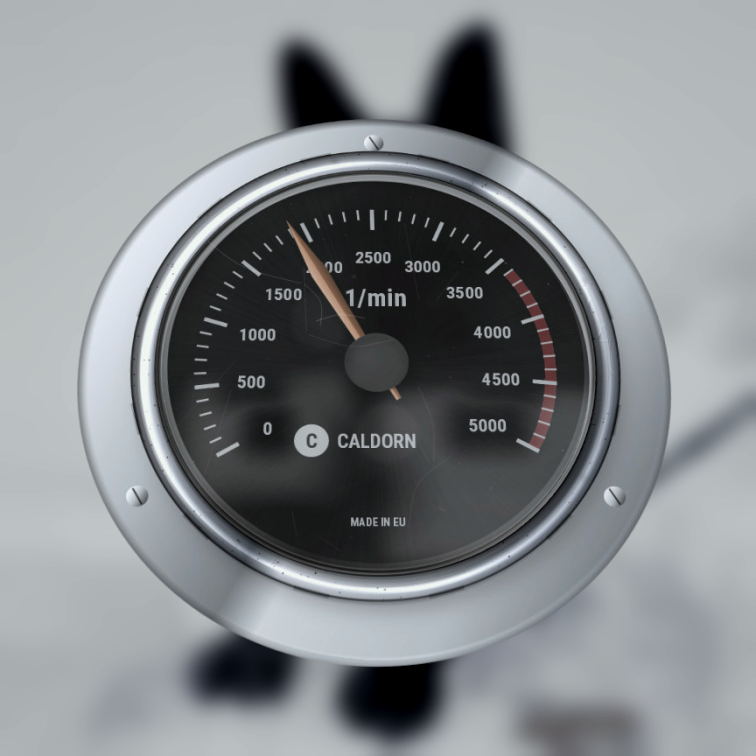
1900 rpm
